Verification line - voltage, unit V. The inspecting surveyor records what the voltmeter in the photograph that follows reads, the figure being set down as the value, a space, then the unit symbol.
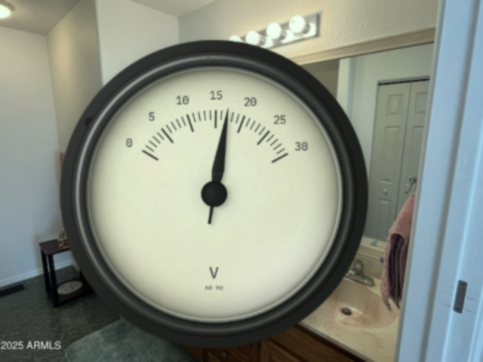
17 V
